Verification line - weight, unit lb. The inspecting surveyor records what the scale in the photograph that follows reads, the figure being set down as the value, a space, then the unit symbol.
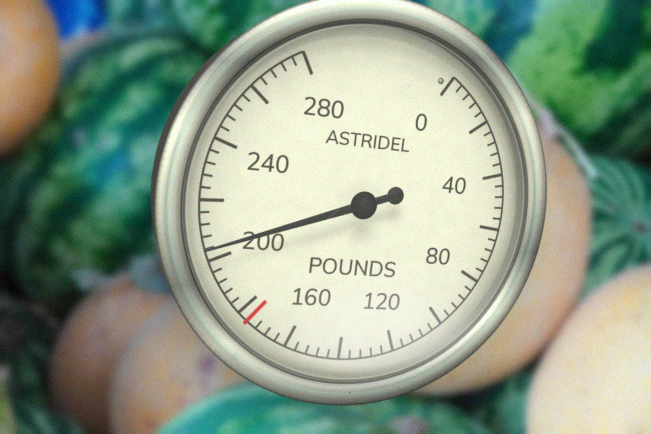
204 lb
